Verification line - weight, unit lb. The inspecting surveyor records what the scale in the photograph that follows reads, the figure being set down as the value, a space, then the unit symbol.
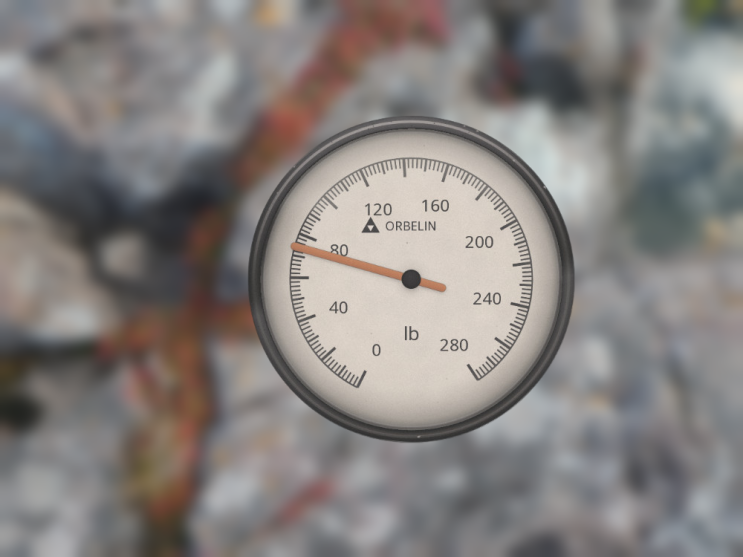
74 lb
